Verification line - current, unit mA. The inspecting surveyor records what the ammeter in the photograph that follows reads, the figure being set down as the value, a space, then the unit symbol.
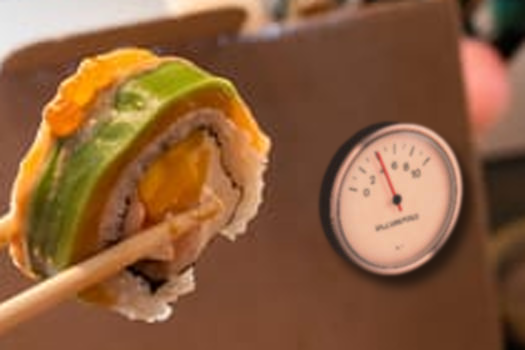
4 mA
